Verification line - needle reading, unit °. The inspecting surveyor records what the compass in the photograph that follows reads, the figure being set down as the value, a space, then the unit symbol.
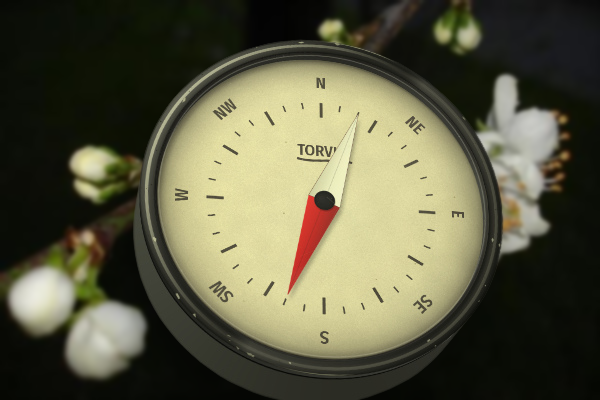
200 °
